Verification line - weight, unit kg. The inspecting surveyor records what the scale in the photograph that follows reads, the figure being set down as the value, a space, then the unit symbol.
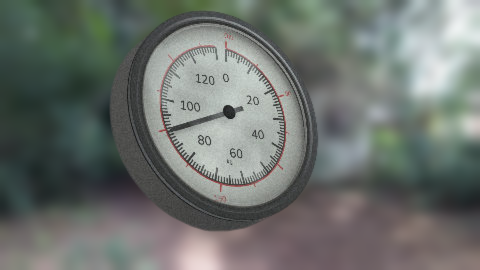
90 kg
